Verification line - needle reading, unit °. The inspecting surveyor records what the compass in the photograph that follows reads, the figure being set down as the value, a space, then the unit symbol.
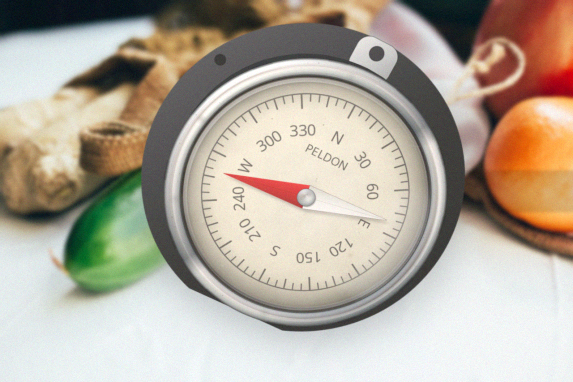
260 °
